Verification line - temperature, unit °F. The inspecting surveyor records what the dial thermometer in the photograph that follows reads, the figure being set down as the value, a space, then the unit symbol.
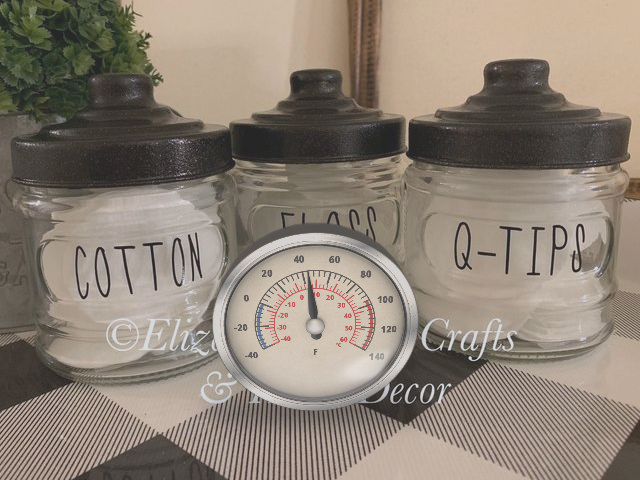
44 °F
